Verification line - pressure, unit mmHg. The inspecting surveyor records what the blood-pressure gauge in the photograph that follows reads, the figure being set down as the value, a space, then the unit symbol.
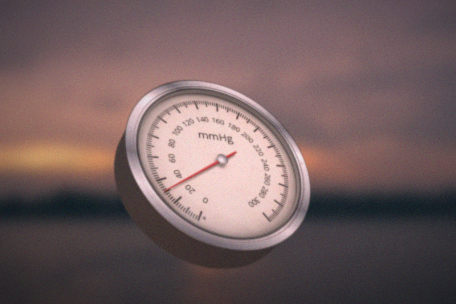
30 mmHg
